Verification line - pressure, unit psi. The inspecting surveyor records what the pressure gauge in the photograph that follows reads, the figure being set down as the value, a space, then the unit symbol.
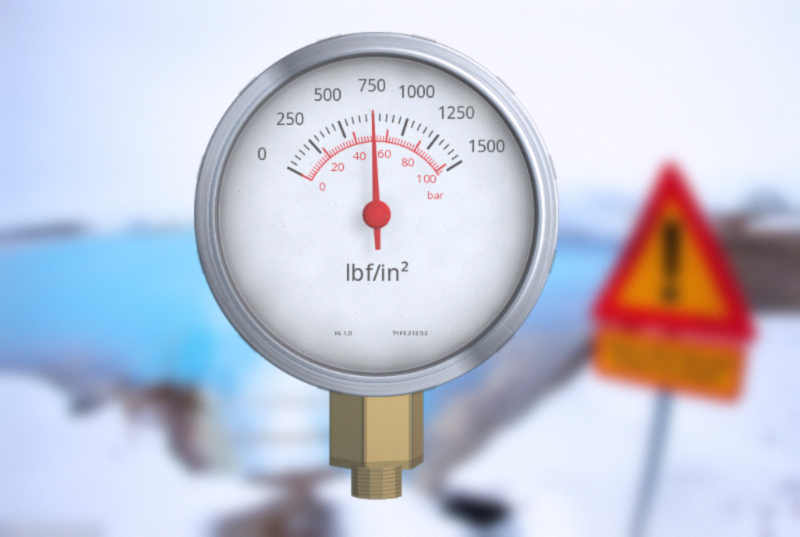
750 psi
